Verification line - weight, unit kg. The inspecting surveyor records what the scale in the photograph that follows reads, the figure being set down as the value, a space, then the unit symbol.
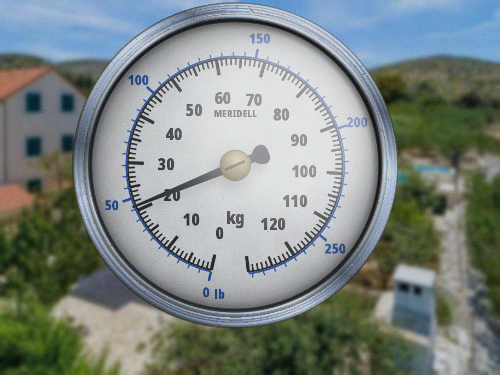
21 kg
